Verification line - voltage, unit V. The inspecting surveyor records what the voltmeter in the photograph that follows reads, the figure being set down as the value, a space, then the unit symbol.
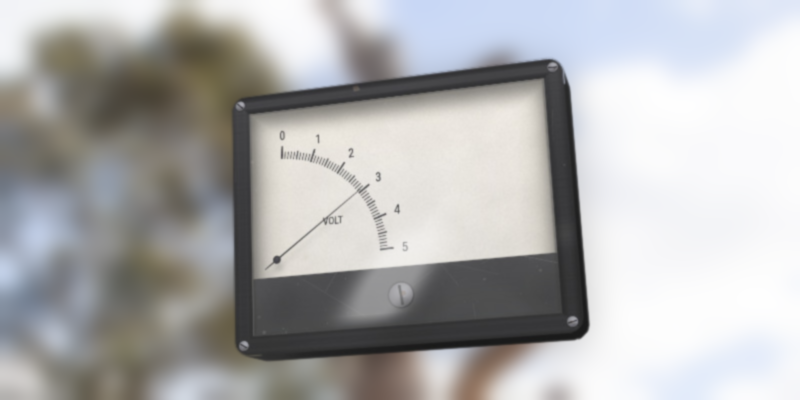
3 V
